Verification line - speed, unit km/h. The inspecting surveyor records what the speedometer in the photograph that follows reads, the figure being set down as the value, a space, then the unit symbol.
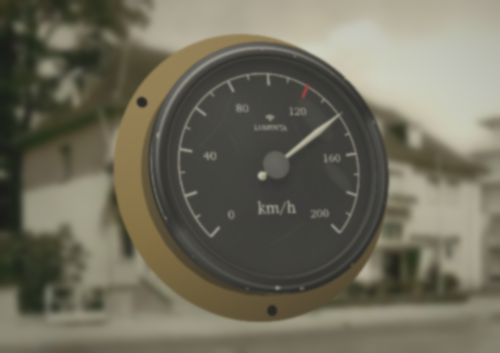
140 km/h
